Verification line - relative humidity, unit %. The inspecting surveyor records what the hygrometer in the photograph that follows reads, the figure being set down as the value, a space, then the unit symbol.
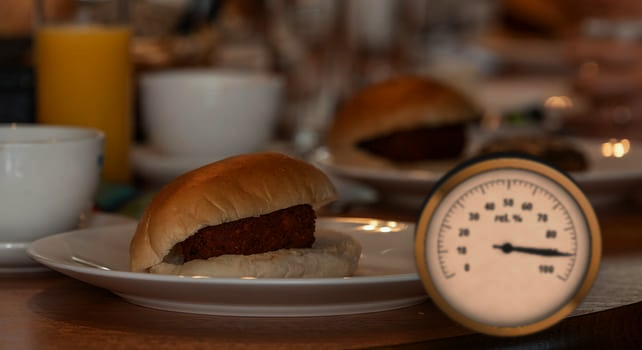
90 %
